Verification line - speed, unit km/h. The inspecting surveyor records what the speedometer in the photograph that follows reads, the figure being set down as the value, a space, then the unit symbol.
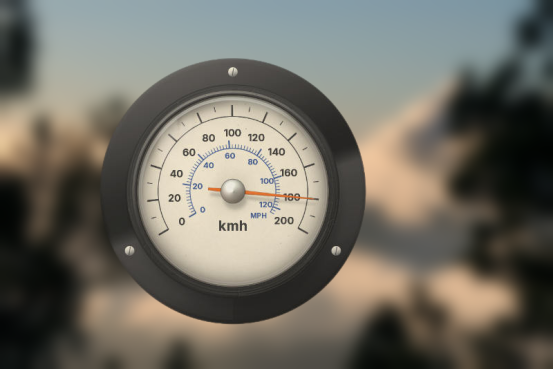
180 km/h
